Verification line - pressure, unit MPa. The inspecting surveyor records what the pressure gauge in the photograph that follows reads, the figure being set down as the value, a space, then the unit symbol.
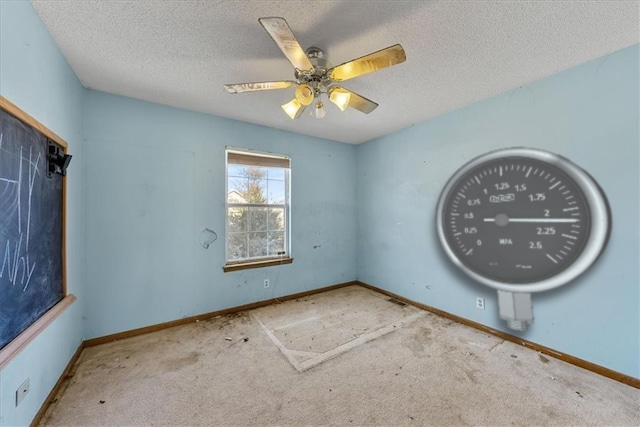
2.1 MPa
